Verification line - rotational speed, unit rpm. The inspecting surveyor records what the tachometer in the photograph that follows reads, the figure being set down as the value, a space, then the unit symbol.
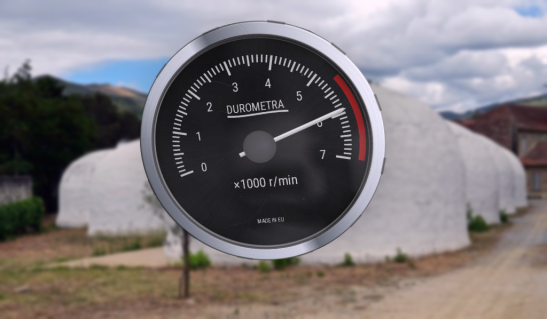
5900 rpm
